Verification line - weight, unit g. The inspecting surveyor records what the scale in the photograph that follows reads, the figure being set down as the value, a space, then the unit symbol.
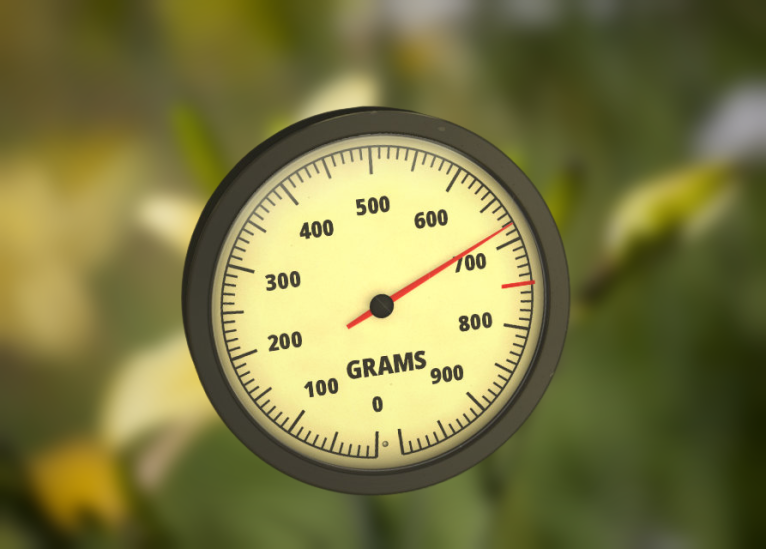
680 g
